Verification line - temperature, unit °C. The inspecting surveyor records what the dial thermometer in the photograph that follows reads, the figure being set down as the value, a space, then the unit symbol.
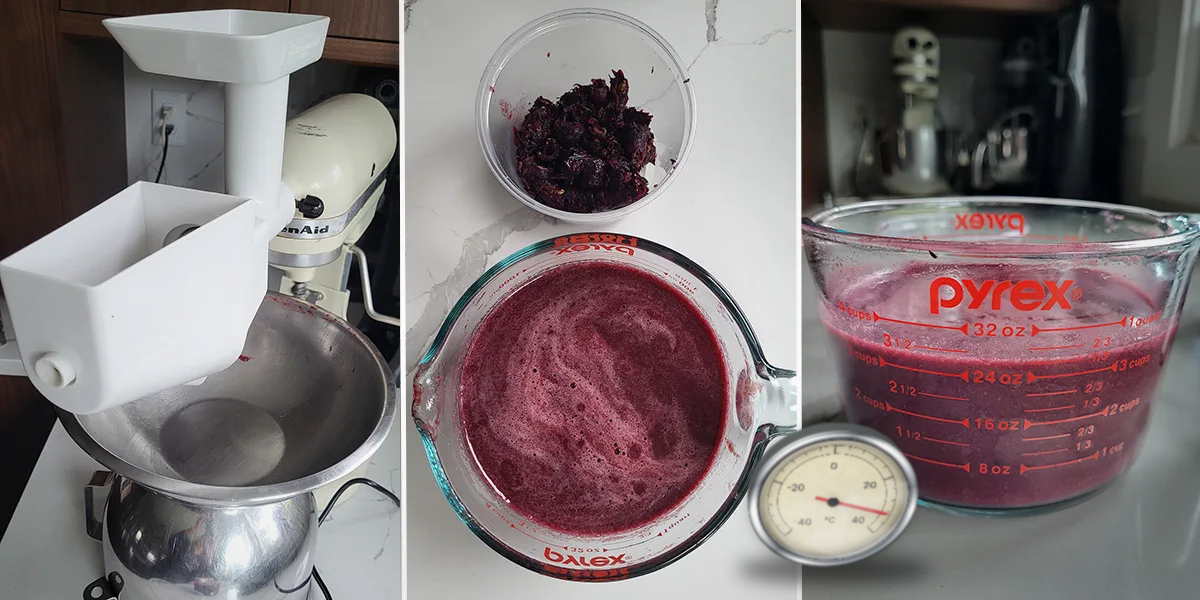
32 °C
